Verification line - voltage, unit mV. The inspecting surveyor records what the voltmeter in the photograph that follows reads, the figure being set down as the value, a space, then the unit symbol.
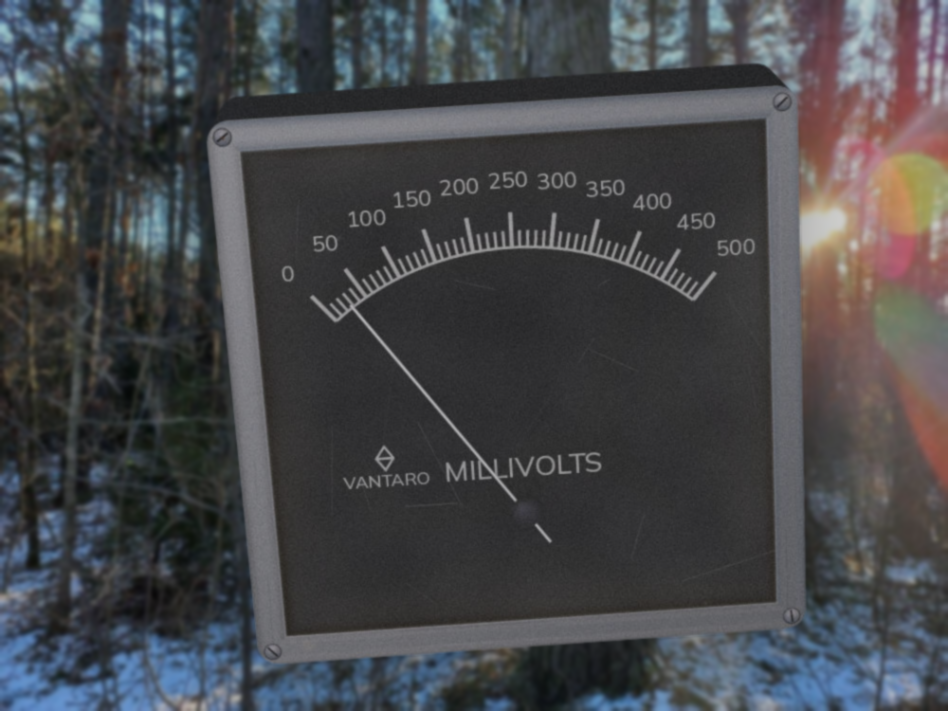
30 mV
